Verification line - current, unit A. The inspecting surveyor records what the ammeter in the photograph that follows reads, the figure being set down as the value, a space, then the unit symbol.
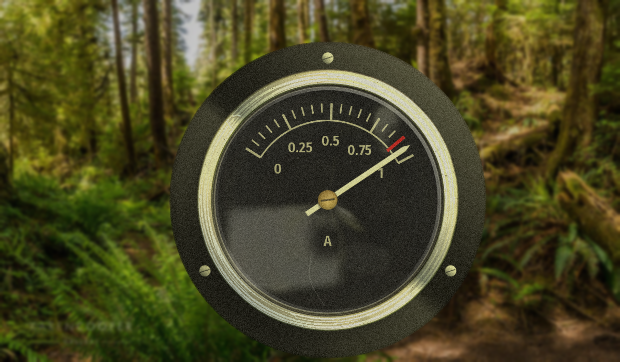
0.95 A
